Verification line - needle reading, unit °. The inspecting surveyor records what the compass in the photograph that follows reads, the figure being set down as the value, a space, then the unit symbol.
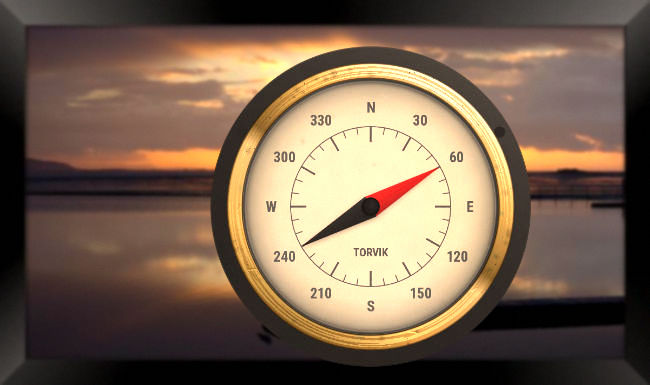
60 °
